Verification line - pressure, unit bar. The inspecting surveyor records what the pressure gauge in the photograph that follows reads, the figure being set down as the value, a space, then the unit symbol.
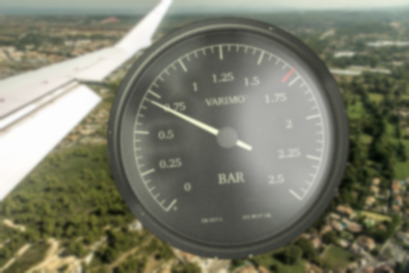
0.7 bar
